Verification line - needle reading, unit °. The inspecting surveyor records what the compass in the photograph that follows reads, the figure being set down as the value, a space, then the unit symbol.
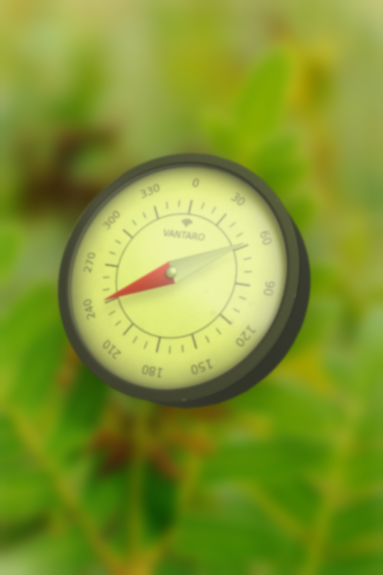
240 °
